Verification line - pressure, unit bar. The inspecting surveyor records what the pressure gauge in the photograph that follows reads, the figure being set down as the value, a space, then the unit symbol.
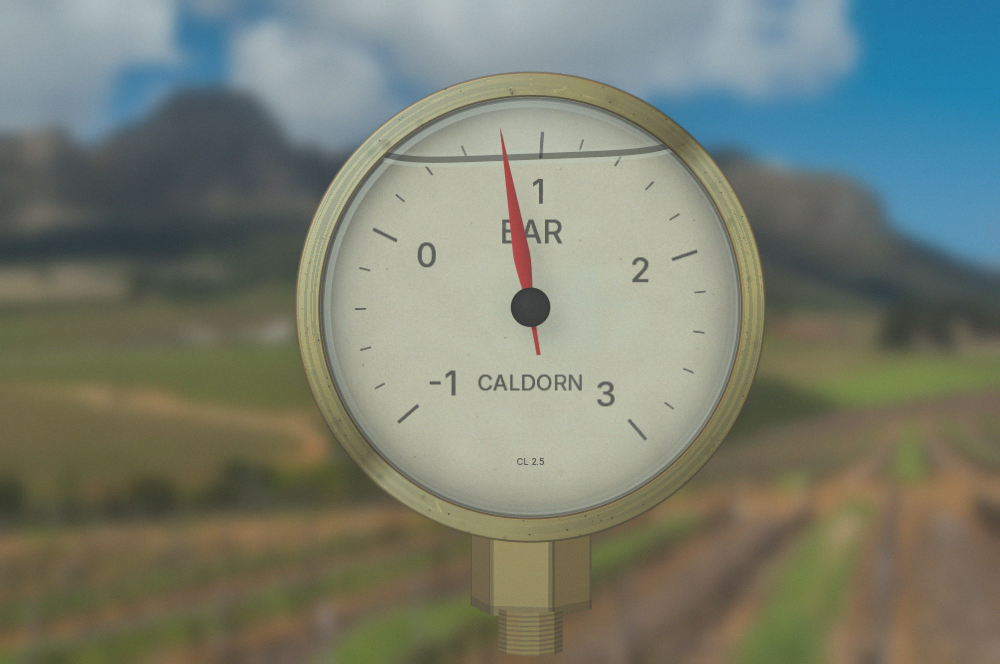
0.8 bar
